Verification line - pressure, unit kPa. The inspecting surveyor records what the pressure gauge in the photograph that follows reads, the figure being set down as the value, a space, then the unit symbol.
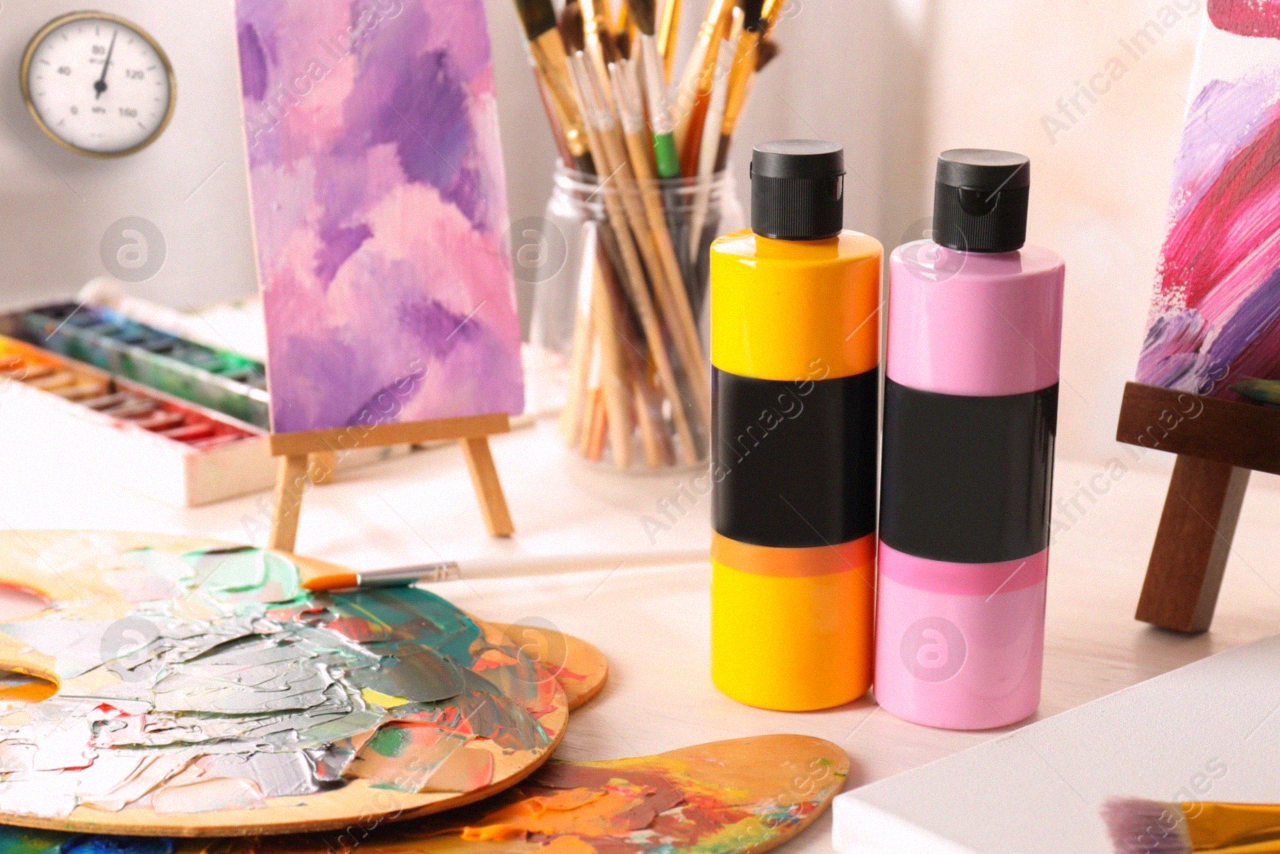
90 kPa
